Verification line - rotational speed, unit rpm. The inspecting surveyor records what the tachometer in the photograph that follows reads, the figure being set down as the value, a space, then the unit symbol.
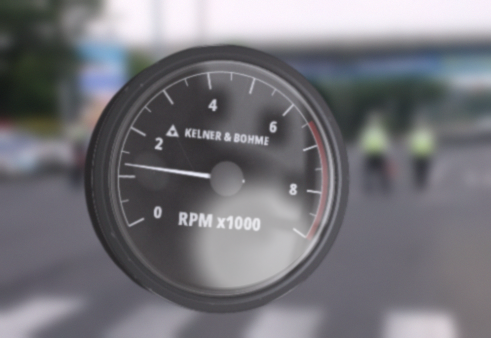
1250 rpm
